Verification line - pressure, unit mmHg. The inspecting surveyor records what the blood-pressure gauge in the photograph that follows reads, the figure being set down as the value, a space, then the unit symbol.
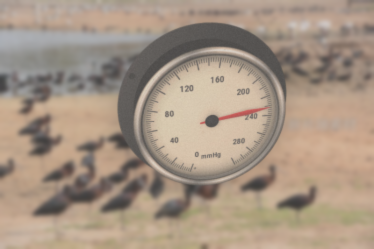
230 mmHg
